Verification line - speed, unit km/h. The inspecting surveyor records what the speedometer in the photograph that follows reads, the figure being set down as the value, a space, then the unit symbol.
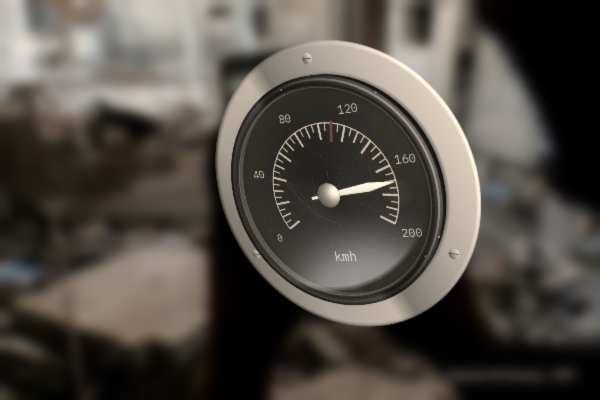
170 km/h
